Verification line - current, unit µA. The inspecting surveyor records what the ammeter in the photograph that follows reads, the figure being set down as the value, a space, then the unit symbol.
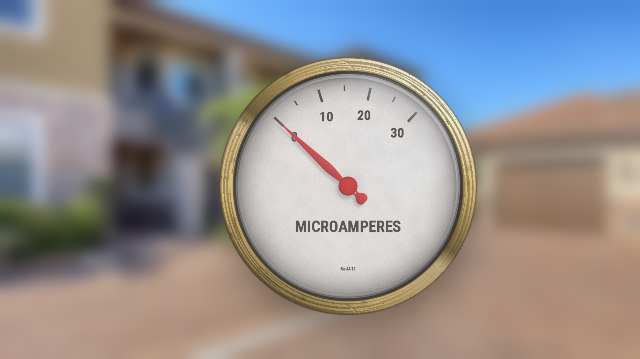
0 µA
